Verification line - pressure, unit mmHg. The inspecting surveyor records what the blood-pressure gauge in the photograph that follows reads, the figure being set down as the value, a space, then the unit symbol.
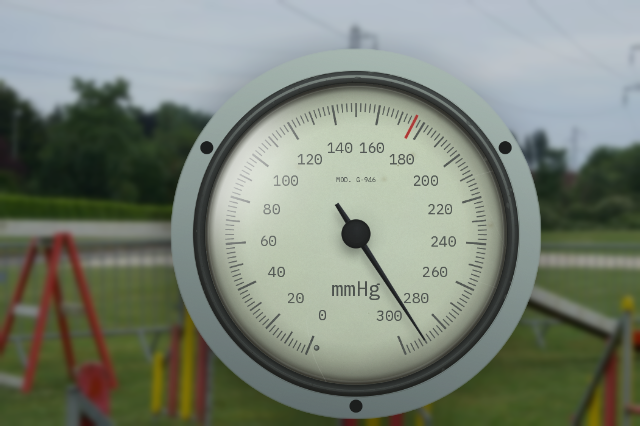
290 mmHg
